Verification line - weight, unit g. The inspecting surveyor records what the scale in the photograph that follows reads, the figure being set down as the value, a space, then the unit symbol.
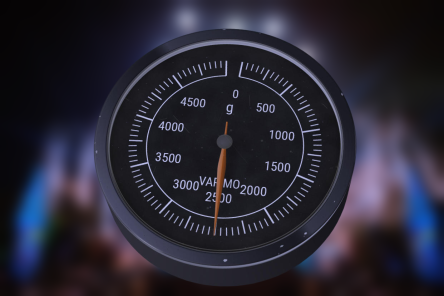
2500 g
